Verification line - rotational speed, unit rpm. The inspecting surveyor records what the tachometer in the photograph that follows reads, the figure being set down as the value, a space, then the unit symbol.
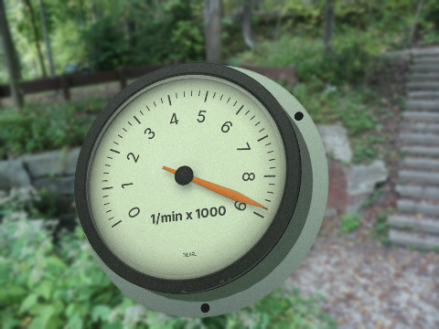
8800 rpm
